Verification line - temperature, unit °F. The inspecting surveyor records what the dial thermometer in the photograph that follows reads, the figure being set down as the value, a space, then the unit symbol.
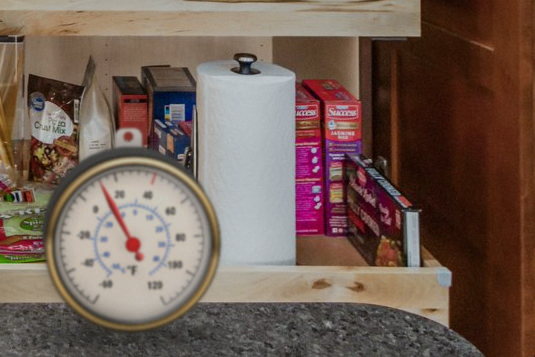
12 °F
